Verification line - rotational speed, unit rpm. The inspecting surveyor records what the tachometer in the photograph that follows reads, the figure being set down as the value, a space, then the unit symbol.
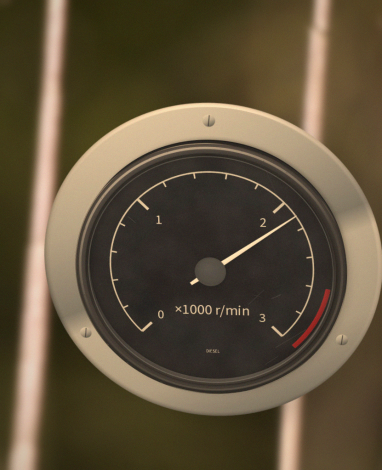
2100 rpm
